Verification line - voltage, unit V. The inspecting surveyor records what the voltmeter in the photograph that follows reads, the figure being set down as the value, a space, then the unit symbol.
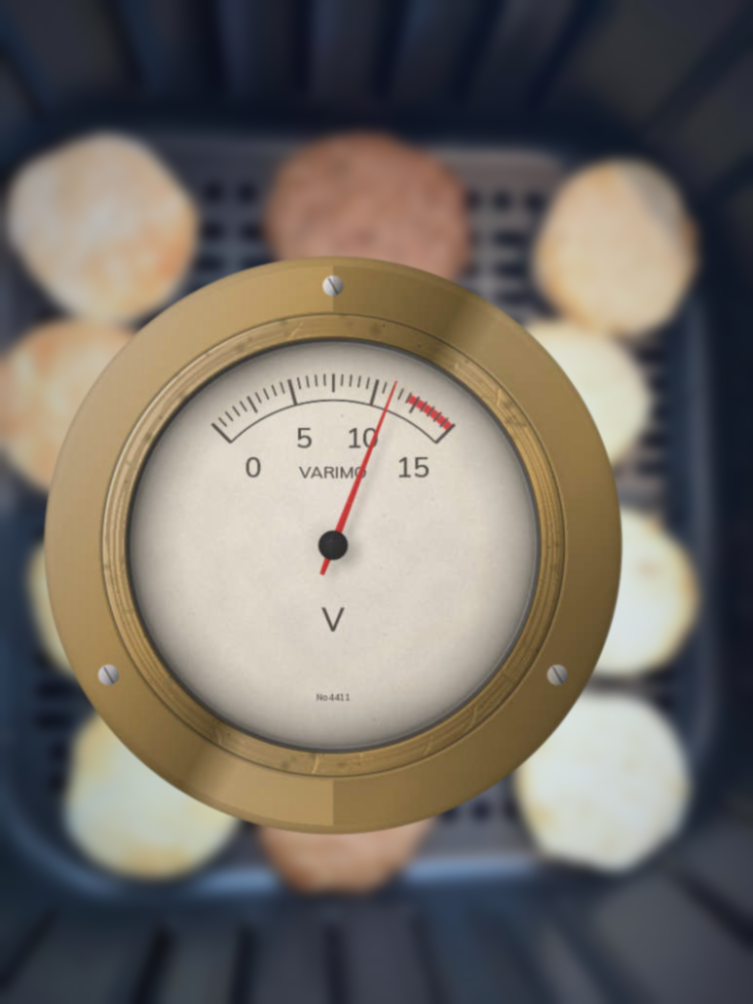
11 V
